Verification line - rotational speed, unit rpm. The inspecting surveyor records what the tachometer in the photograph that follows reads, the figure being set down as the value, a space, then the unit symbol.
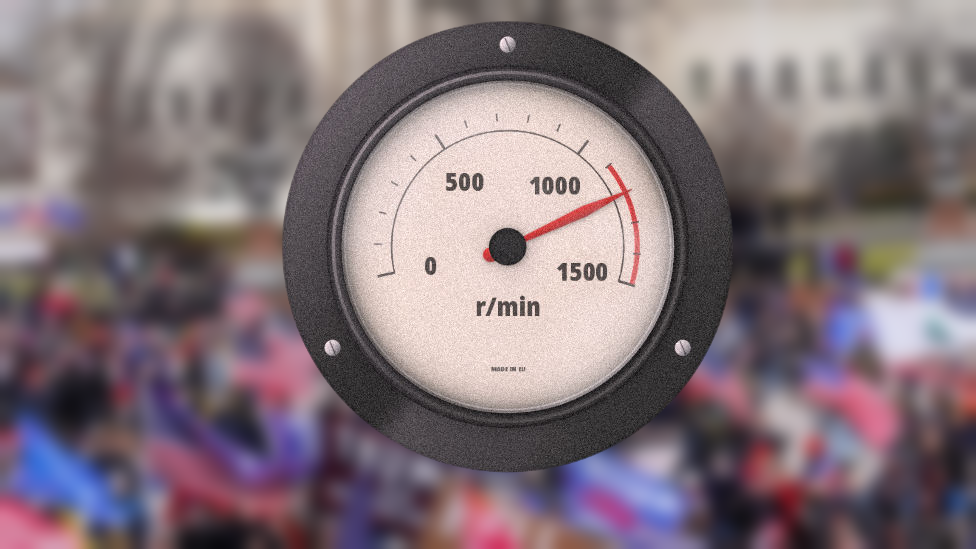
1200 rpm
